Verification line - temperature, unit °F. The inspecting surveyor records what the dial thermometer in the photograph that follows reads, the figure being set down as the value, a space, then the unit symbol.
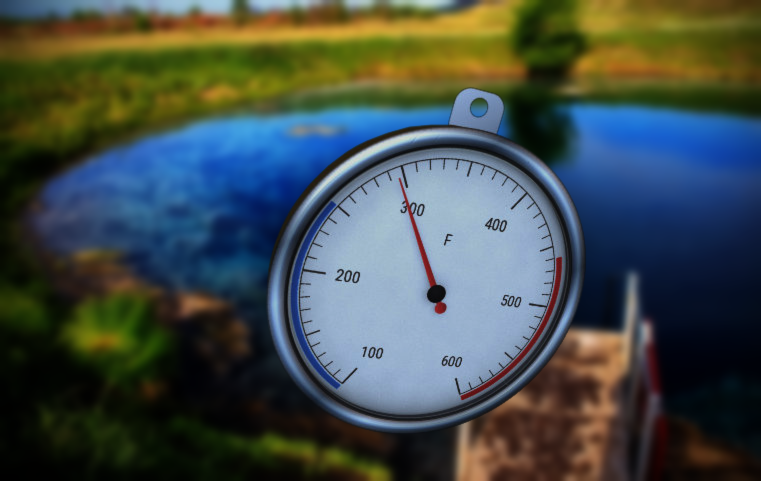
295 °F
